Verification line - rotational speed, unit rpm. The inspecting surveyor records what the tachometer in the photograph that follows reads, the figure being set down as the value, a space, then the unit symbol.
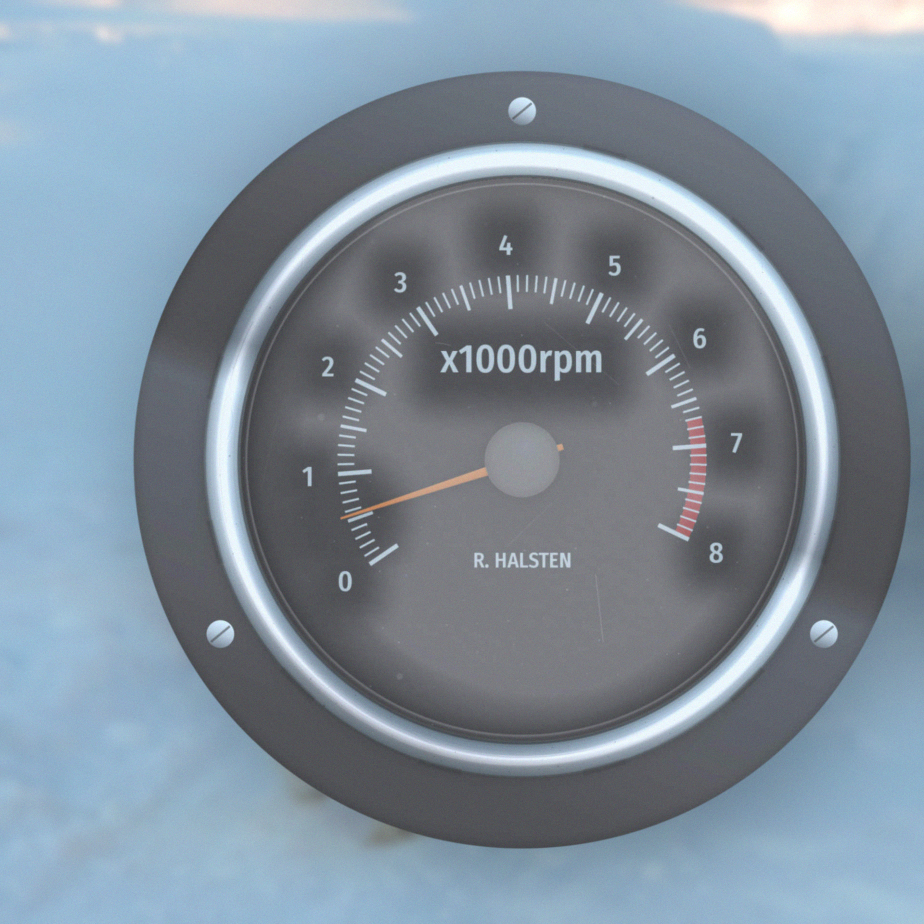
550 rpm
